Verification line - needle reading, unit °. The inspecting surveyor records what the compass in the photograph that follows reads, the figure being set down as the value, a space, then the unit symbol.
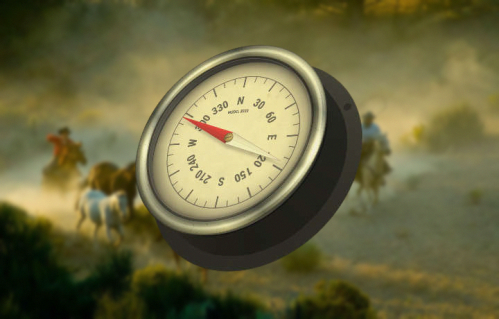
295 °
